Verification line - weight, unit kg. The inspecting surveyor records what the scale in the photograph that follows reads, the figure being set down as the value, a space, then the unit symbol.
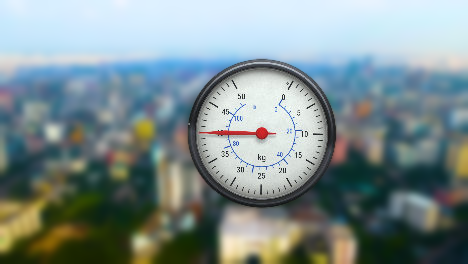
40 kg
